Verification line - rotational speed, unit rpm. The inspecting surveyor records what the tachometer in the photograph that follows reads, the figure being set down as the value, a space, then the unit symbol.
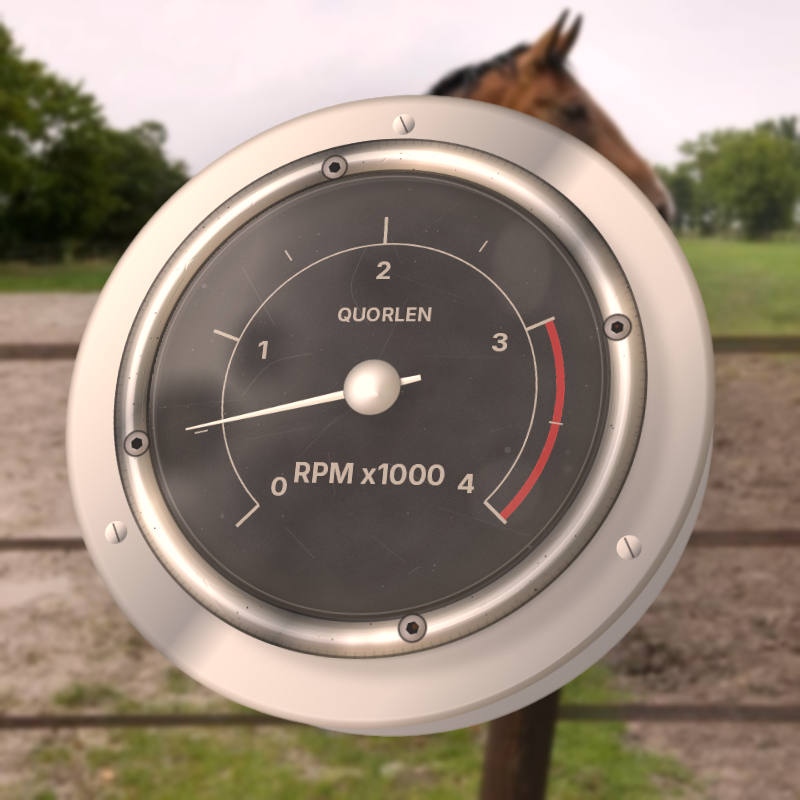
500 rpm
